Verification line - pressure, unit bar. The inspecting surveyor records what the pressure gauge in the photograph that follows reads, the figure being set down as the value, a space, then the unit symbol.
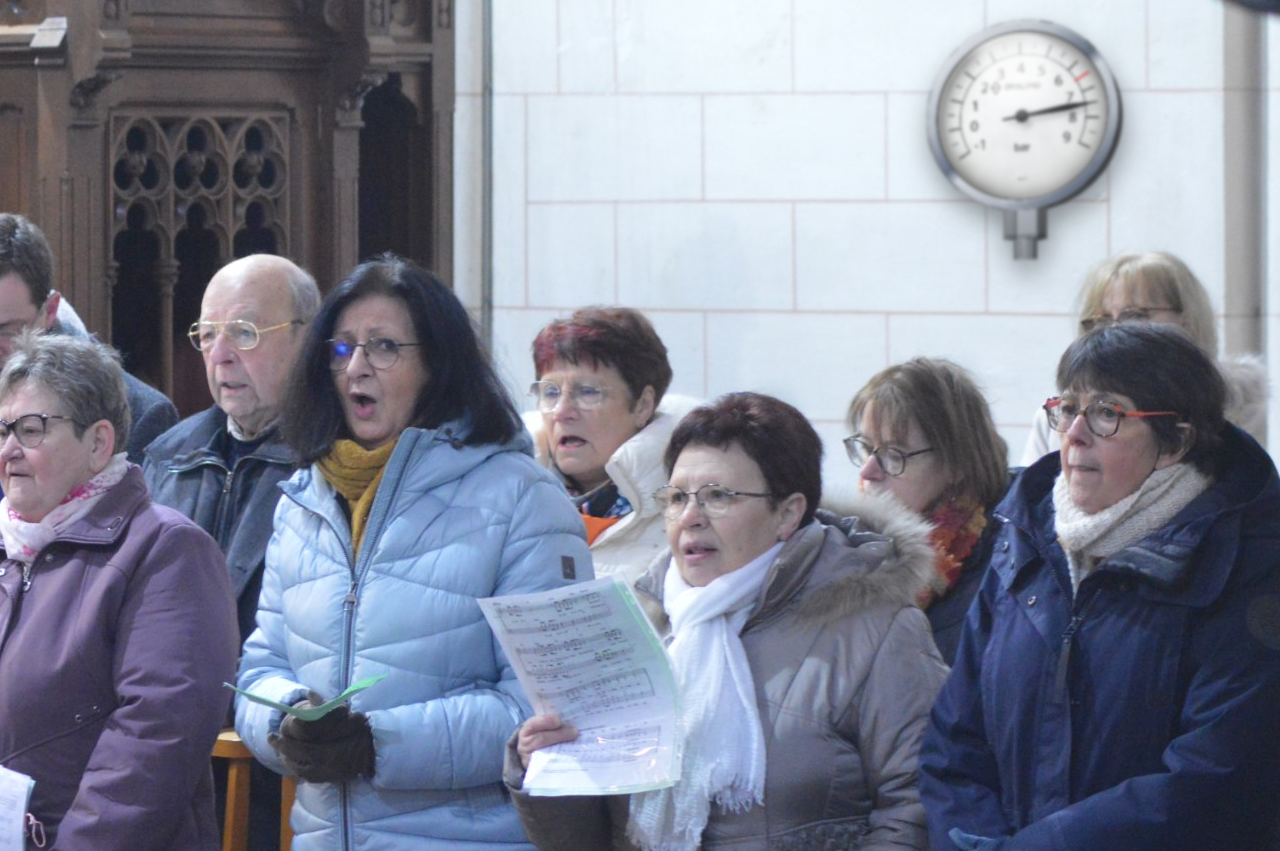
7.5 bar
